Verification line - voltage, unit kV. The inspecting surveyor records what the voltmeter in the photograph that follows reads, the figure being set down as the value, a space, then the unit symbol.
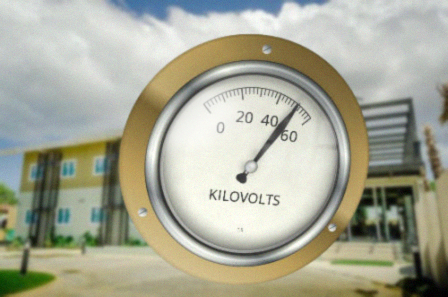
50 kV
